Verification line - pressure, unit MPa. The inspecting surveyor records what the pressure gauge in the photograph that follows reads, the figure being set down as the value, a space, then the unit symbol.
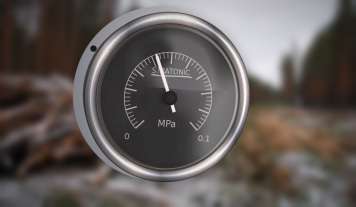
0.042 MPa
